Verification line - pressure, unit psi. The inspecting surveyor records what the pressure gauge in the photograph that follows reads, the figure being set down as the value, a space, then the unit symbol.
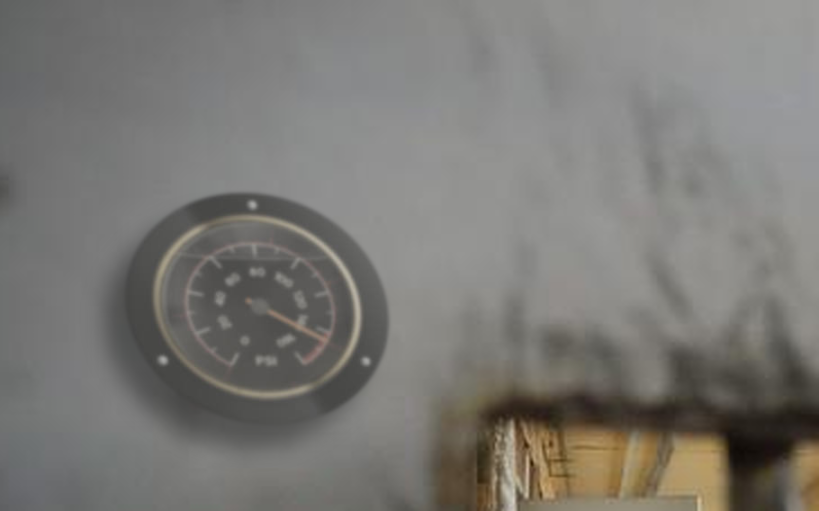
145 psi
